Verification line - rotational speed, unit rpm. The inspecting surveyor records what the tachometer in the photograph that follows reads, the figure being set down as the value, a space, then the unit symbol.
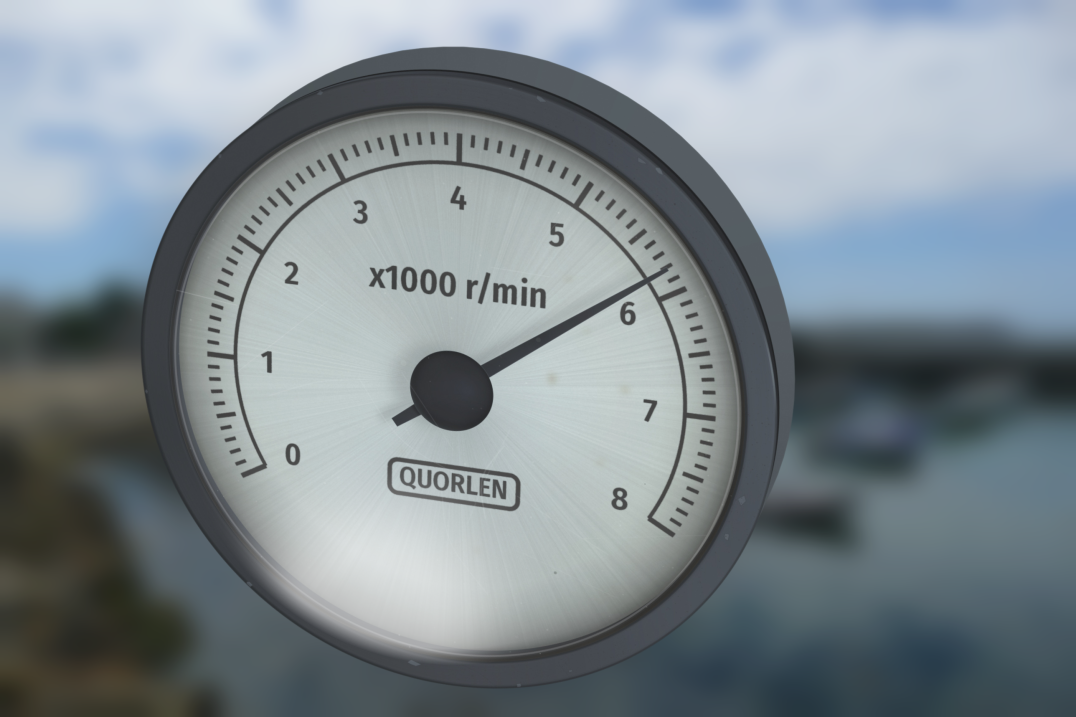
5800 rpm
